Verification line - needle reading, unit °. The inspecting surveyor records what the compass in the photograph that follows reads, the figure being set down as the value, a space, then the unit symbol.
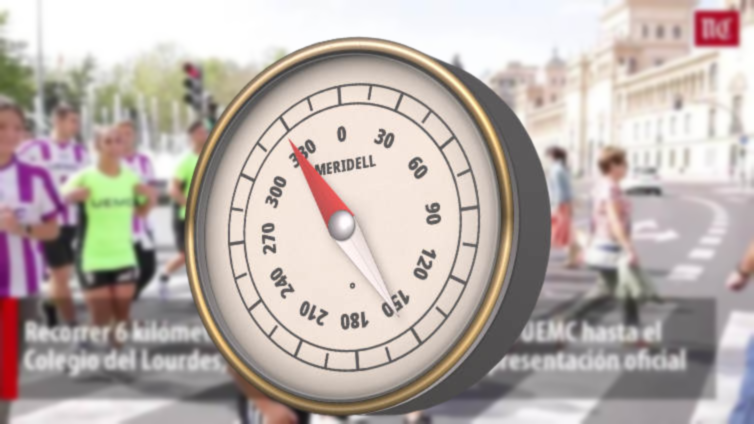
330 °
